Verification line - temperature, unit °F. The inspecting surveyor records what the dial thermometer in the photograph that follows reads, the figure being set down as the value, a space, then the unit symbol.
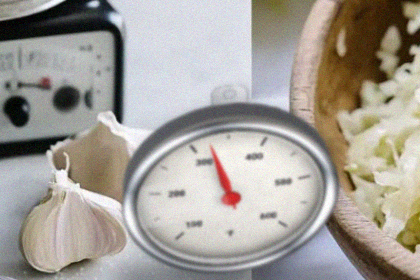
325 °F
